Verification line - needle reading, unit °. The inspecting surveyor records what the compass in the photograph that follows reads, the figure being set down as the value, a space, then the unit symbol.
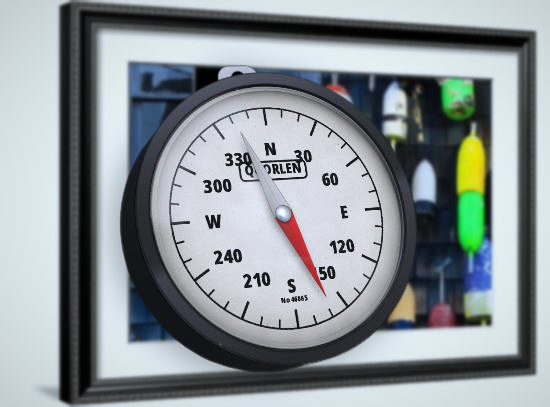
160 °
